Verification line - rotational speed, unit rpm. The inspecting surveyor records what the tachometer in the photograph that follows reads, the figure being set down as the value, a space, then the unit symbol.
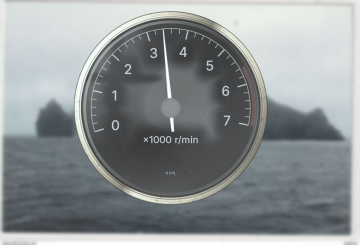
3400 rpm
